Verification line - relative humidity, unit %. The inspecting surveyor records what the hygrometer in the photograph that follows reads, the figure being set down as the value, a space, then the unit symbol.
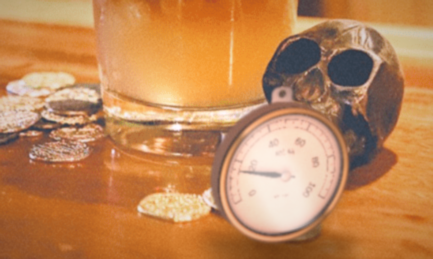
16 %
